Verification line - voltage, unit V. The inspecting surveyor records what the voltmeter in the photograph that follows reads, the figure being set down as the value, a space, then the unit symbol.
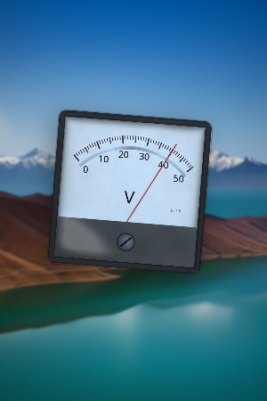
40 V
